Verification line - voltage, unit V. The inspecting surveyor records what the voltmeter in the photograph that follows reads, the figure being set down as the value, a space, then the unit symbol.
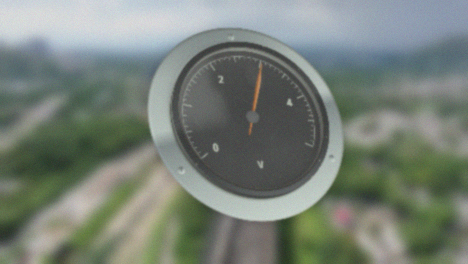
3 V
